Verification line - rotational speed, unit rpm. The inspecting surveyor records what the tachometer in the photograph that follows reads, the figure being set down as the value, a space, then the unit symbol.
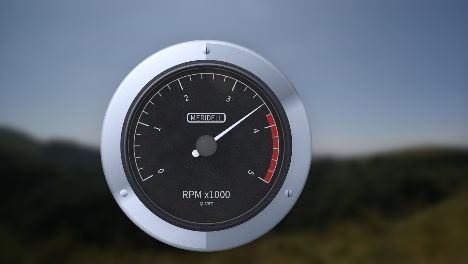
3600 rpm
